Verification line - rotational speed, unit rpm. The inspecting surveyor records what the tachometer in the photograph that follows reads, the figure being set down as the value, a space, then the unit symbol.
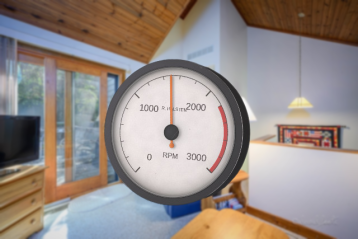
1500 rpm
